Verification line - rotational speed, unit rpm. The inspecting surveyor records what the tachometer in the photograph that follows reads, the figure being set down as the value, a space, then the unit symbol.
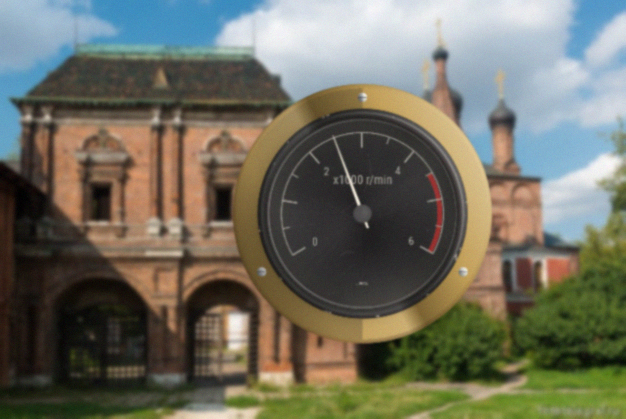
2500 rpm
